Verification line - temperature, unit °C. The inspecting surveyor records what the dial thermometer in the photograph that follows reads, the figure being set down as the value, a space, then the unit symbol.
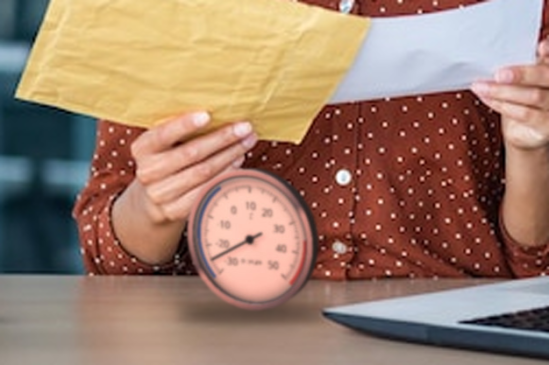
-25 °C
